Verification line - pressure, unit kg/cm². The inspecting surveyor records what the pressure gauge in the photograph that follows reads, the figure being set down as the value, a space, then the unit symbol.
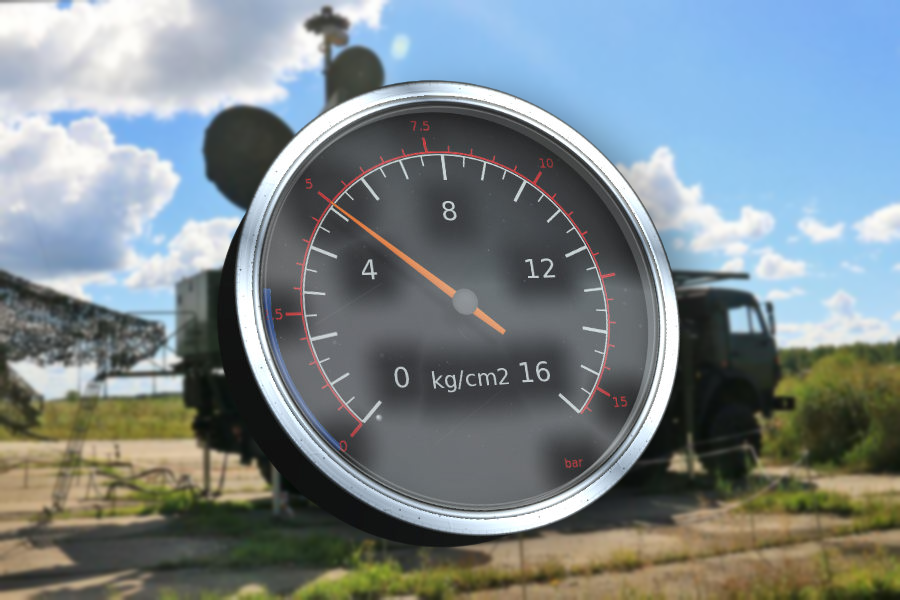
5 kg/cm²
